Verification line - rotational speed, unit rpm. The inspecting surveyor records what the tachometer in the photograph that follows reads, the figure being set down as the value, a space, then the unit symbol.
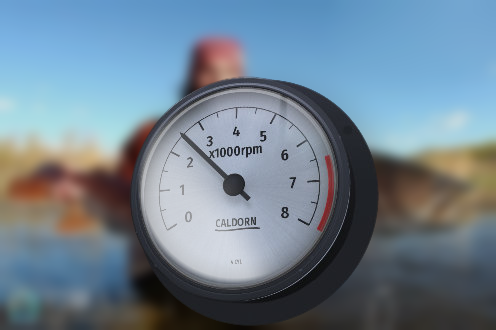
2500 rpm
